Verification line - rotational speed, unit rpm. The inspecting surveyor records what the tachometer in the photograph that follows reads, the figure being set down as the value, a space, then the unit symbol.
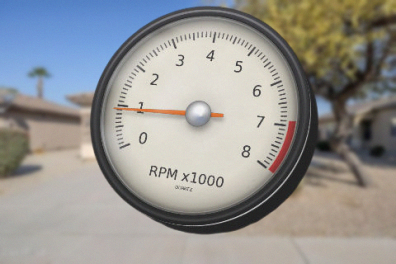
900 rpm
